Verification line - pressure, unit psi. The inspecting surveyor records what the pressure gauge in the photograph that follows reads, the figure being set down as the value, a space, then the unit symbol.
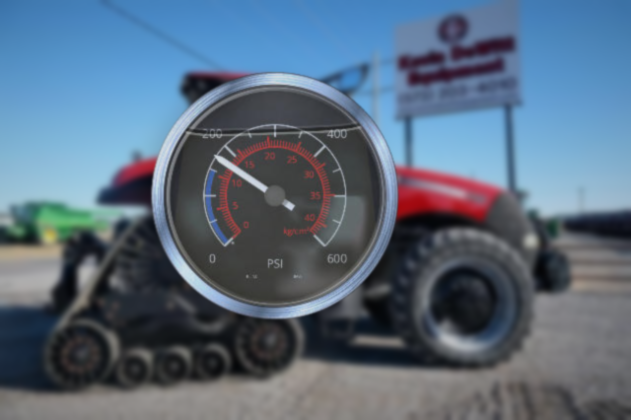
175 psi
